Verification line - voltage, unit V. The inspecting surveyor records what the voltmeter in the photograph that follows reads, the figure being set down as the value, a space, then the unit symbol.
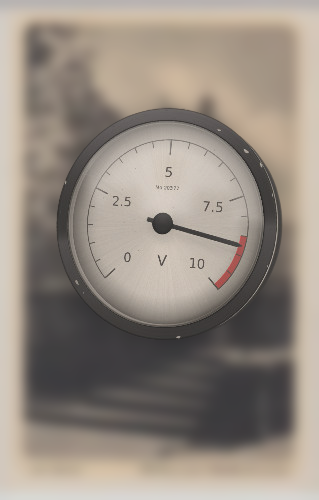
8.75 V
